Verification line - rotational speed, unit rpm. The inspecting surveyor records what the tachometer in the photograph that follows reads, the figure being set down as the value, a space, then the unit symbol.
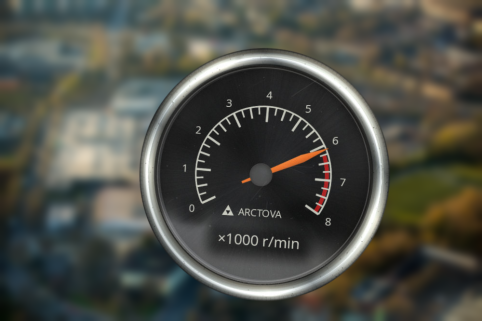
6125 rpm
